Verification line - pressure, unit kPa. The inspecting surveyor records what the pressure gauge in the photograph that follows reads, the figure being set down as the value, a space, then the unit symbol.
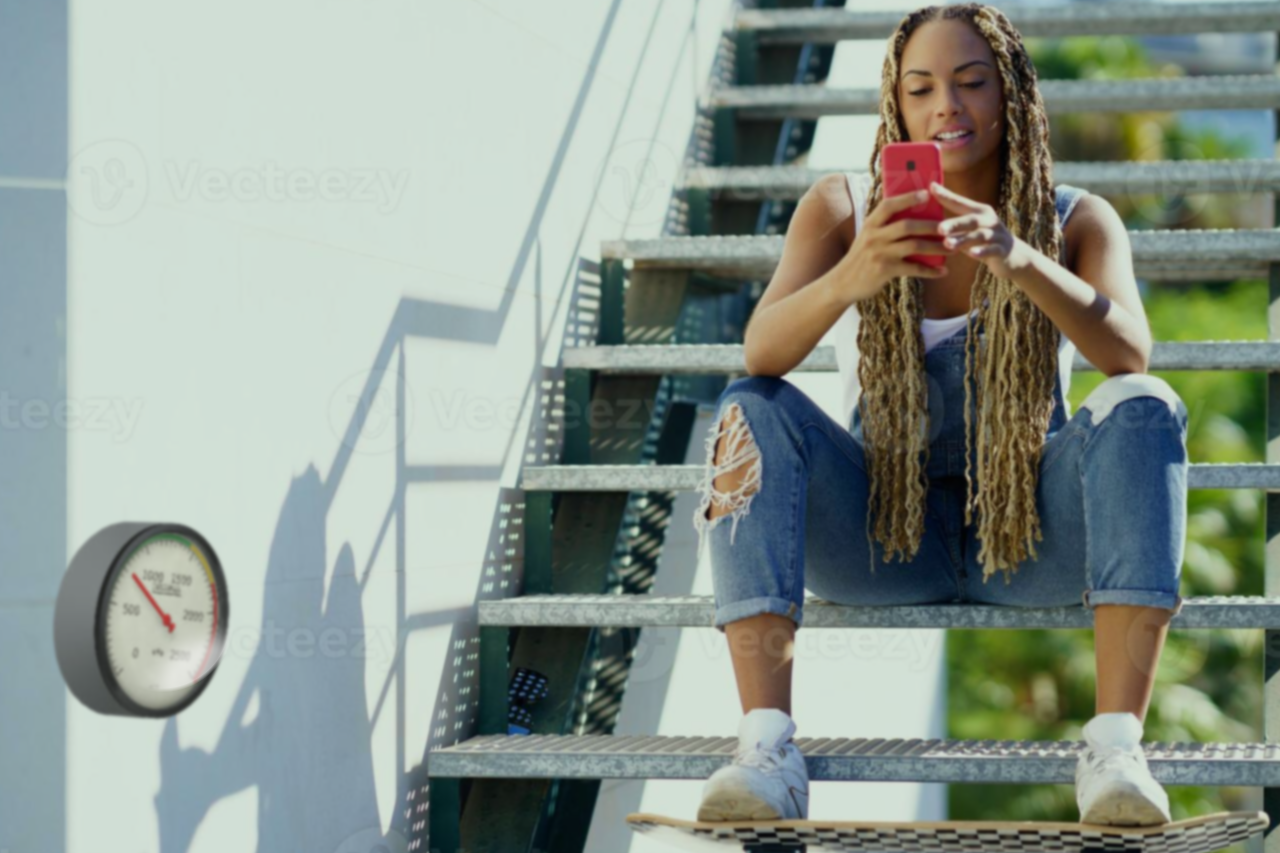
750 kPa
